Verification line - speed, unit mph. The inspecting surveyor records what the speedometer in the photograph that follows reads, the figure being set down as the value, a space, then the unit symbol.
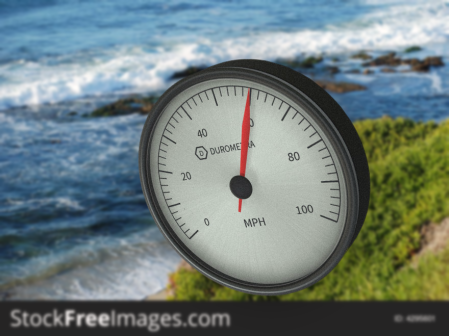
60 mph
